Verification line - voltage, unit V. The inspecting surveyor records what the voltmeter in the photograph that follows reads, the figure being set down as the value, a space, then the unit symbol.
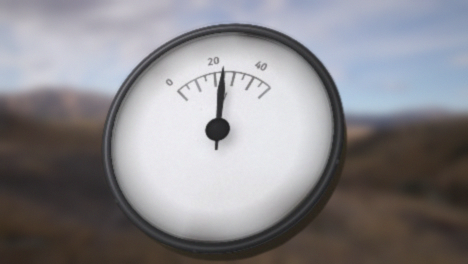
25 V
